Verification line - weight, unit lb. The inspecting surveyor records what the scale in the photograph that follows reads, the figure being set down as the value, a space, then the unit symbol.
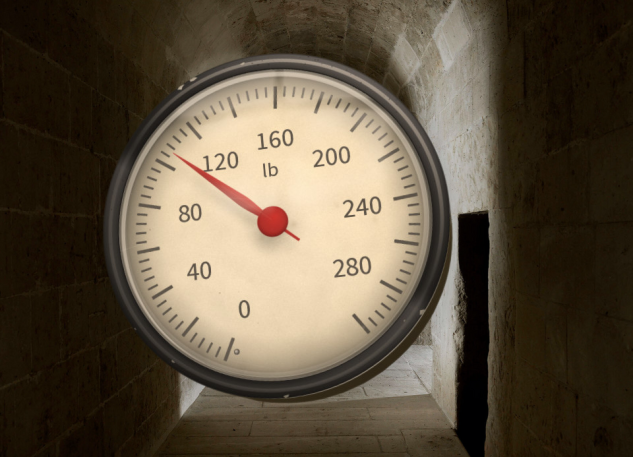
106 lb
